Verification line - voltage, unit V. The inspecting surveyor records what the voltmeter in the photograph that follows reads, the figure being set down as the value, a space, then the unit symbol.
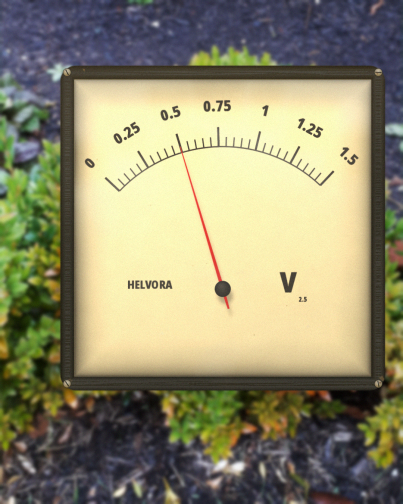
0.5 V
